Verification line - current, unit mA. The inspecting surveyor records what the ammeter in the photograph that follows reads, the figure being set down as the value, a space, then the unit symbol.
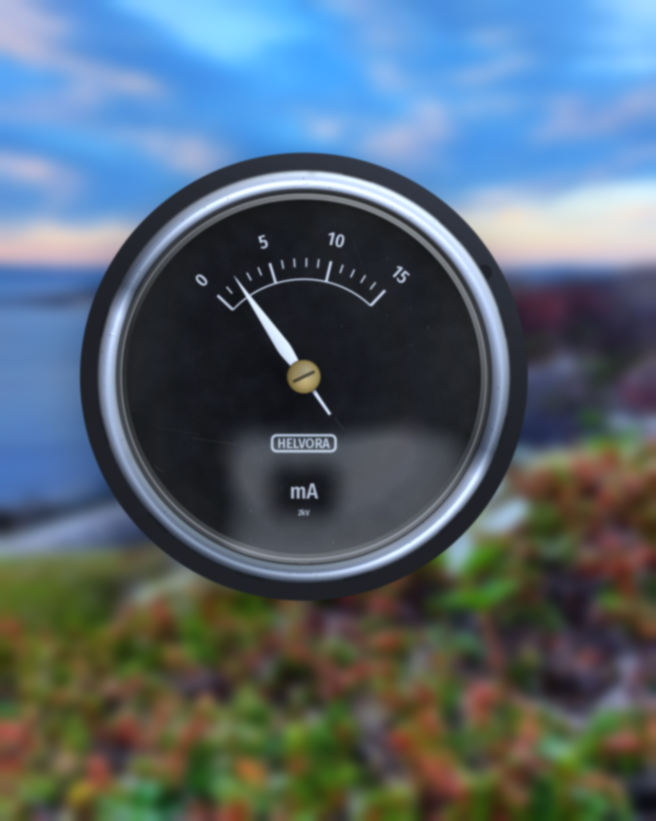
2 mA
